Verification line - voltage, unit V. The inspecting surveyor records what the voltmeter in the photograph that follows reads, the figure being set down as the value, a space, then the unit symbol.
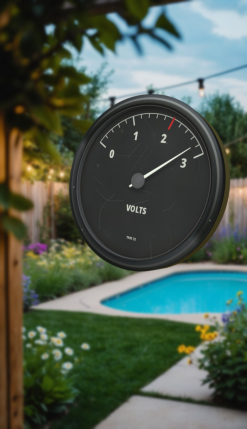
2.8 V
